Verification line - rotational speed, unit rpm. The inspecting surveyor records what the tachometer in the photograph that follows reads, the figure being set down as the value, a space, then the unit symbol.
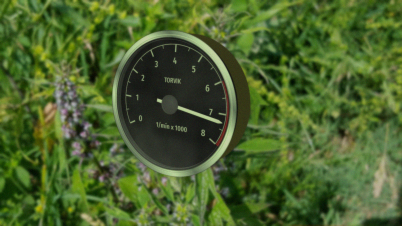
7250 rpm
